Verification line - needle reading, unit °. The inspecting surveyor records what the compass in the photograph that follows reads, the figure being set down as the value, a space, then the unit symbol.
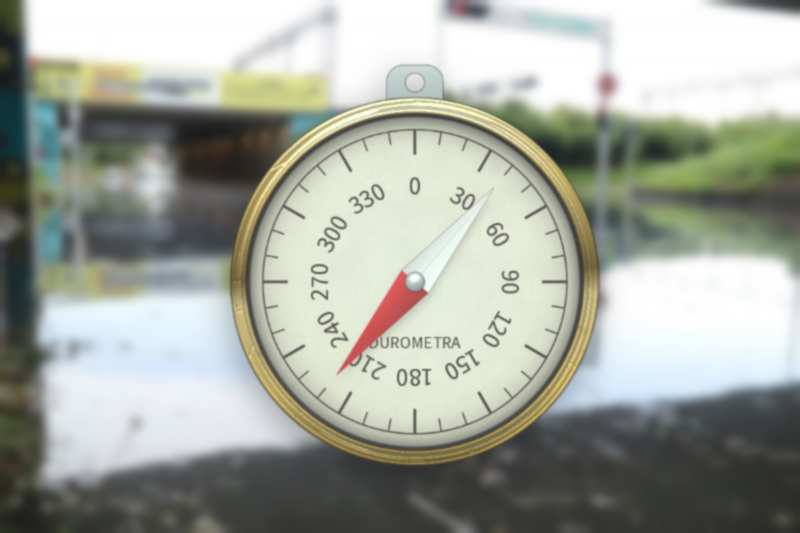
220 °
